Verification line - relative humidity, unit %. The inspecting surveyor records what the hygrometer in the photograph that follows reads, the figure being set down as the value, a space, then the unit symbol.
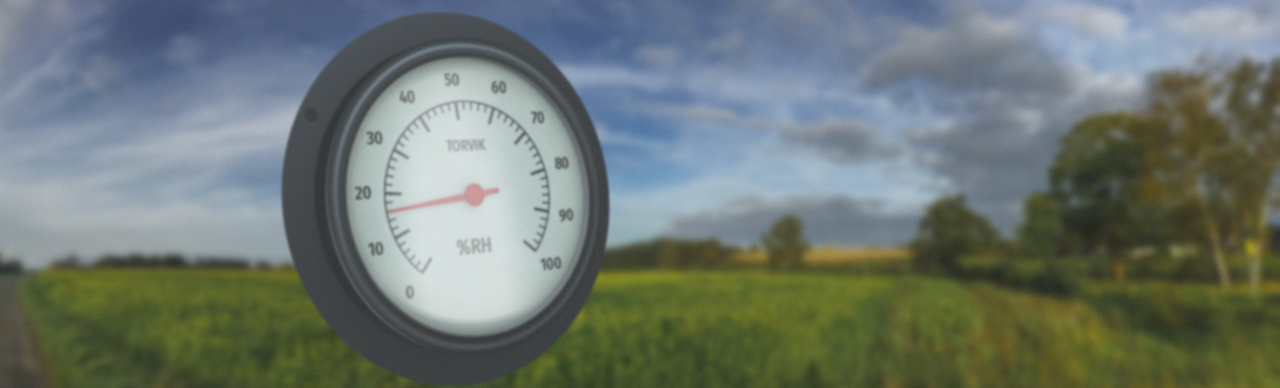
16 %
